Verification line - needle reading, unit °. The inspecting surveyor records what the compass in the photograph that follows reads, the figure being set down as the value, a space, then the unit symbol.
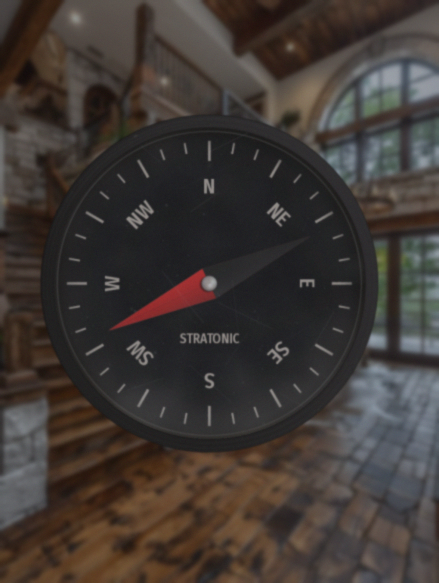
245 °
